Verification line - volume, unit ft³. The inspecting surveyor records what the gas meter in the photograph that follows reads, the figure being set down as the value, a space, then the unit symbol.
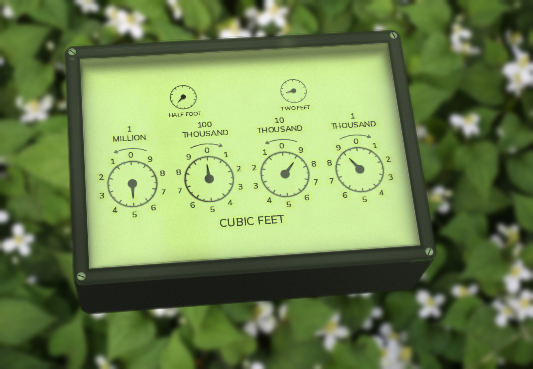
498900 ft³
